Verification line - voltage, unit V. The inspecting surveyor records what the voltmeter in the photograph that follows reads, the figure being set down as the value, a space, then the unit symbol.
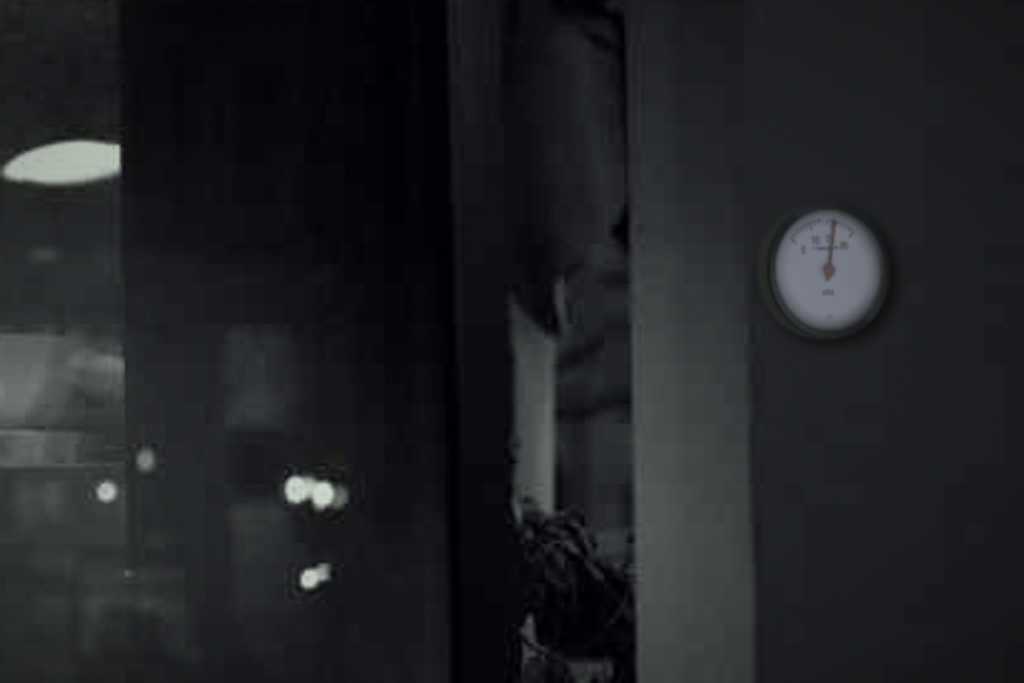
20 V
